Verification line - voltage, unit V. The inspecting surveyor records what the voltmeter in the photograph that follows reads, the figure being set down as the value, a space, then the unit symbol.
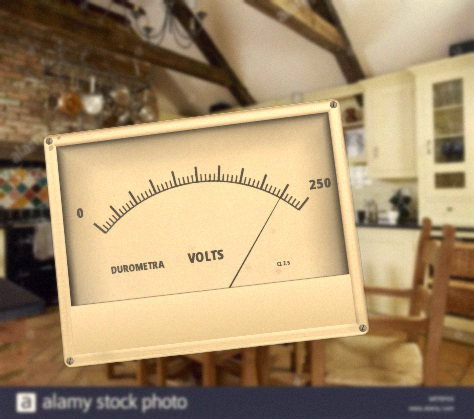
225 V
